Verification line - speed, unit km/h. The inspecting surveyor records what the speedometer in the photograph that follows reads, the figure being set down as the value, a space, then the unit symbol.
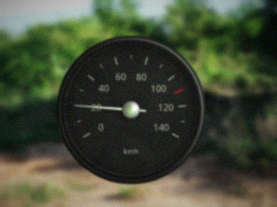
20 km/h
